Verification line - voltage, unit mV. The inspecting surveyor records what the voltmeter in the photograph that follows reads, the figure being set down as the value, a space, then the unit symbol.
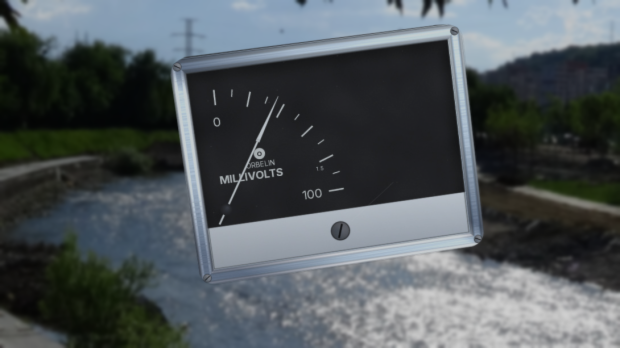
35 mV
